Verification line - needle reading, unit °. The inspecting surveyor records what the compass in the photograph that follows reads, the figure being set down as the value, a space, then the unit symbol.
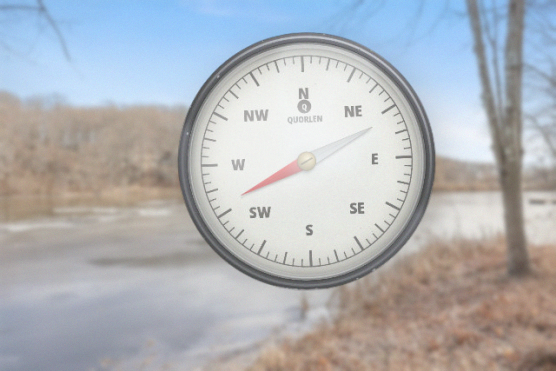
245 °
